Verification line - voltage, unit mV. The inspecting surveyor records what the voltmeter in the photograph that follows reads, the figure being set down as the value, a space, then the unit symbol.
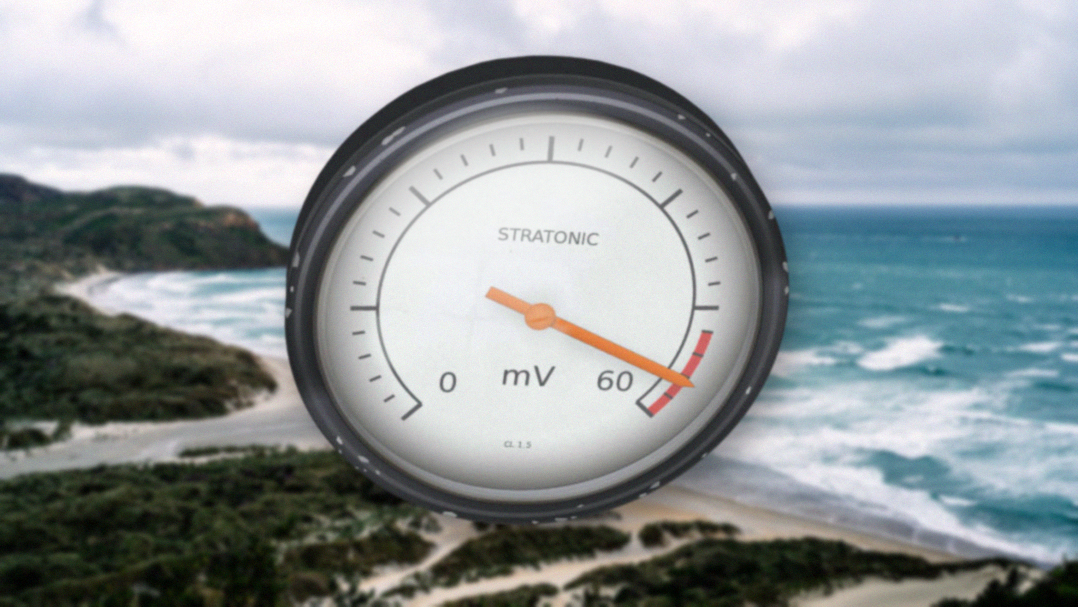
56 mV
